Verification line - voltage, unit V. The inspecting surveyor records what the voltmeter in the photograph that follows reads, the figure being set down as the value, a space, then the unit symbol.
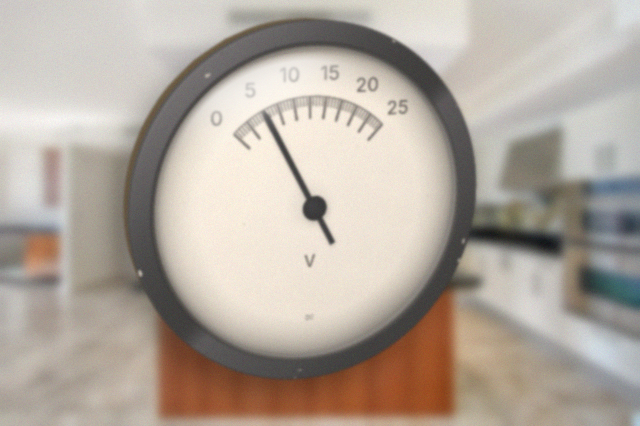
5 V
